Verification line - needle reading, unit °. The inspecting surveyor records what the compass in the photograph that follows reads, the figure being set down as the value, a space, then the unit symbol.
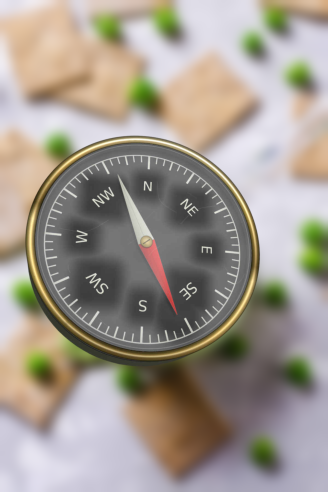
155 °
